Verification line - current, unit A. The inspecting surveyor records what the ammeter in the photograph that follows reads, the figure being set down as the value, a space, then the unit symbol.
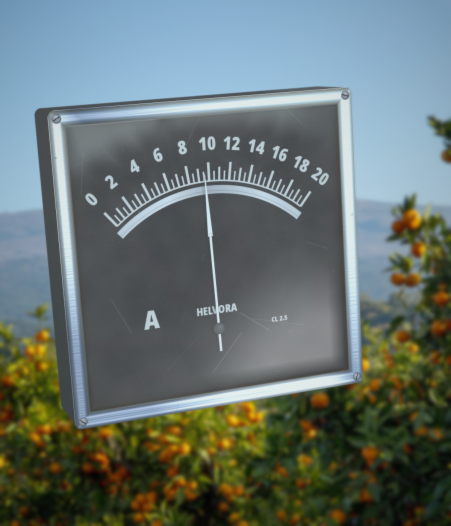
9.5 A
